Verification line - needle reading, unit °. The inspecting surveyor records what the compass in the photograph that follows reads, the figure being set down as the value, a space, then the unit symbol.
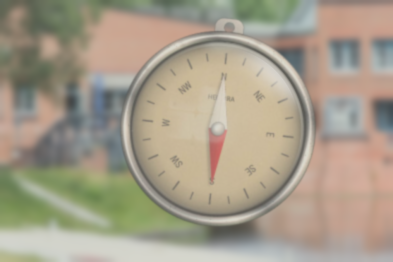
180 °
